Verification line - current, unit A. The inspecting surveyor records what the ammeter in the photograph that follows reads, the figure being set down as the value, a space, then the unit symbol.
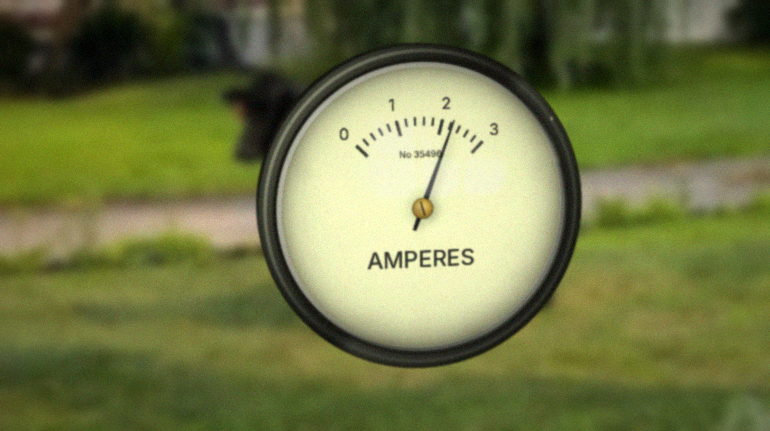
2.2 A
